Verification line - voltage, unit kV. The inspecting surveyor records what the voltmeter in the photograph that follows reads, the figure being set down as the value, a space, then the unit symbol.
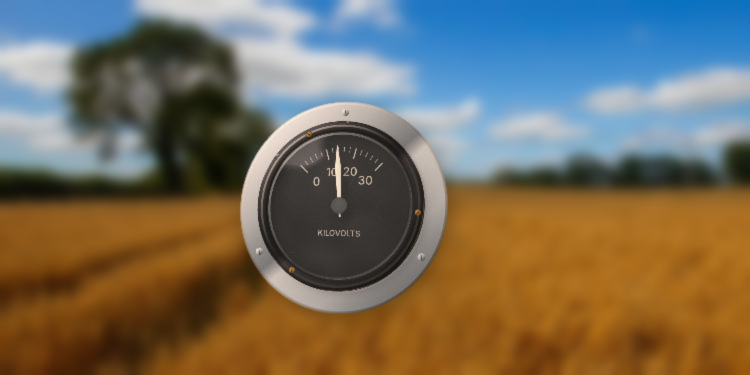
14 kV
